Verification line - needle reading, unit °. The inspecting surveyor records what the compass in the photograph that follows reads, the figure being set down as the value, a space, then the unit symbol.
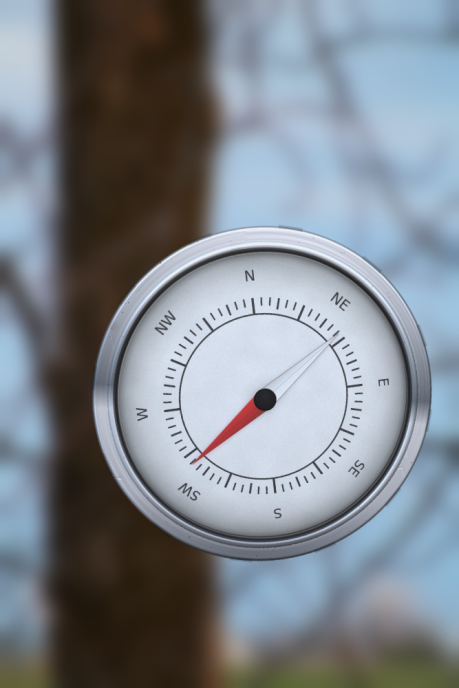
235 °
